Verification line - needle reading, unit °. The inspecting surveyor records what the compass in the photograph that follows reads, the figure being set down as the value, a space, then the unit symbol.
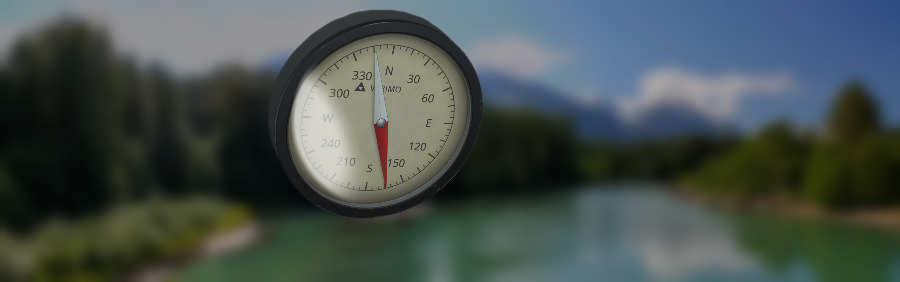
165 °
